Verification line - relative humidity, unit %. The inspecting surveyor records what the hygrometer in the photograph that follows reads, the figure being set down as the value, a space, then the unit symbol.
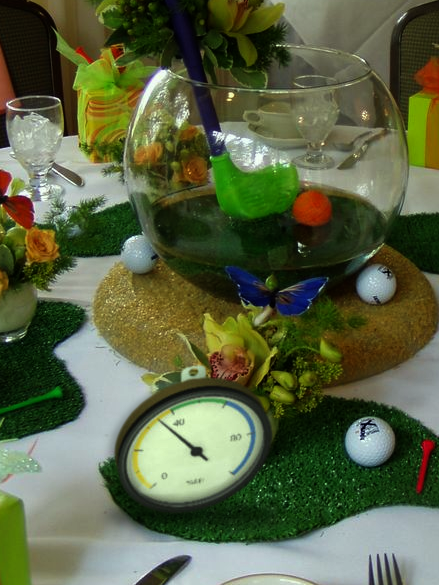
35 %
